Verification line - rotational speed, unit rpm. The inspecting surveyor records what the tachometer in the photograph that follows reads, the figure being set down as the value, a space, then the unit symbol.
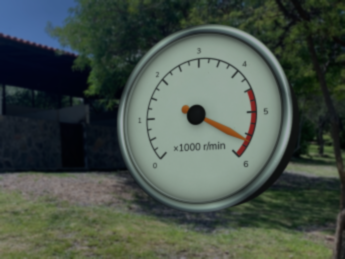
5625 rpm
